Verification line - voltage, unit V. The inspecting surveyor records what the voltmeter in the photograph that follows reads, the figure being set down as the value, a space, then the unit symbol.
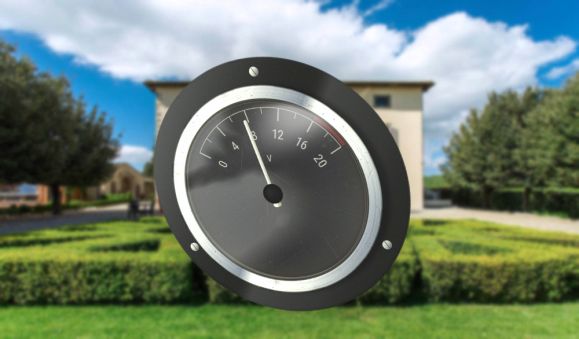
8 V
